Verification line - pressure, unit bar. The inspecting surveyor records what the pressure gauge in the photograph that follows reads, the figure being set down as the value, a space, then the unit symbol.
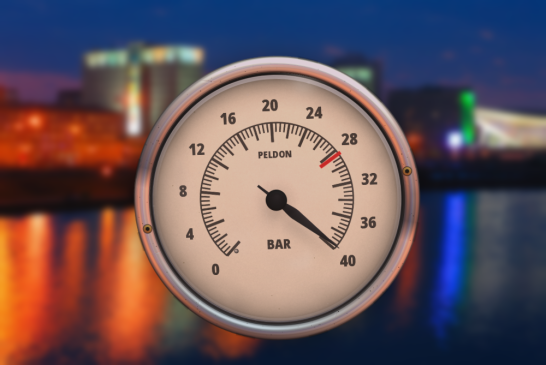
39.5 bar
